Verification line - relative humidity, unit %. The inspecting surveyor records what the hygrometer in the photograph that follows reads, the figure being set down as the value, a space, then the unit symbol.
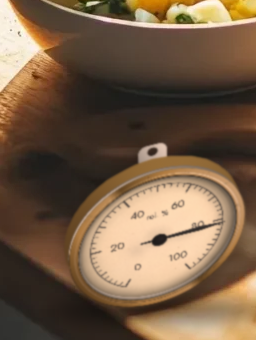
80 %
